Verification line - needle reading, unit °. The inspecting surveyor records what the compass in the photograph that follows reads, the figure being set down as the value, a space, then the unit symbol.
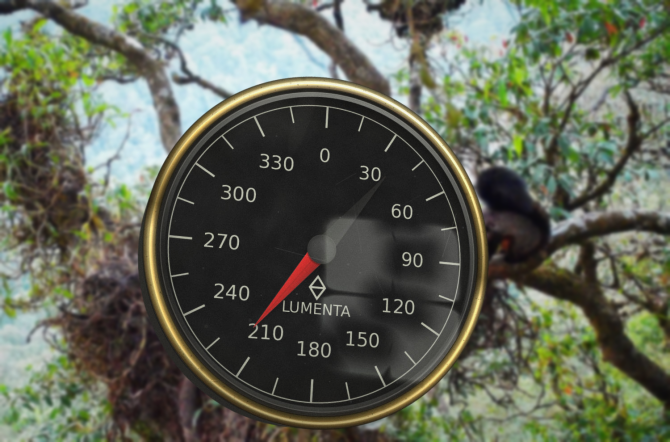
217.5 °
